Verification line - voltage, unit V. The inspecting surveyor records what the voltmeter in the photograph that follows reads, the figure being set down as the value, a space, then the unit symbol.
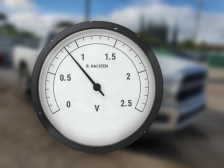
0.85 V
